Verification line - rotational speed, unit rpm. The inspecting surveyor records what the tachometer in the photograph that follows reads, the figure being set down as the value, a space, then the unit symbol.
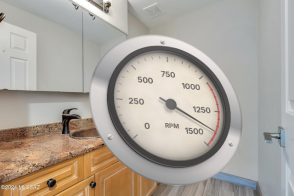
1400 rpm
